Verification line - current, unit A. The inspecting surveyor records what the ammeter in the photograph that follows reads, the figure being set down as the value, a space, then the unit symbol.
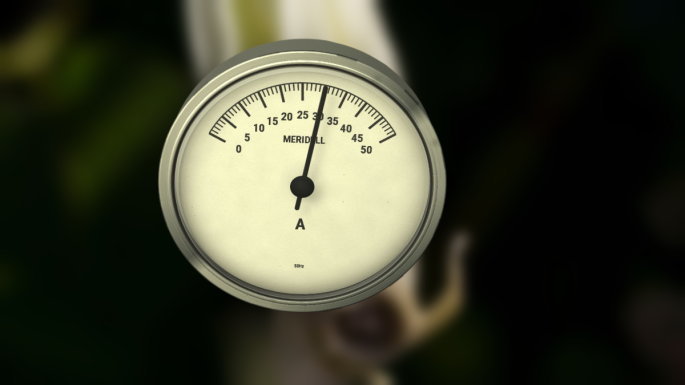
30 A
